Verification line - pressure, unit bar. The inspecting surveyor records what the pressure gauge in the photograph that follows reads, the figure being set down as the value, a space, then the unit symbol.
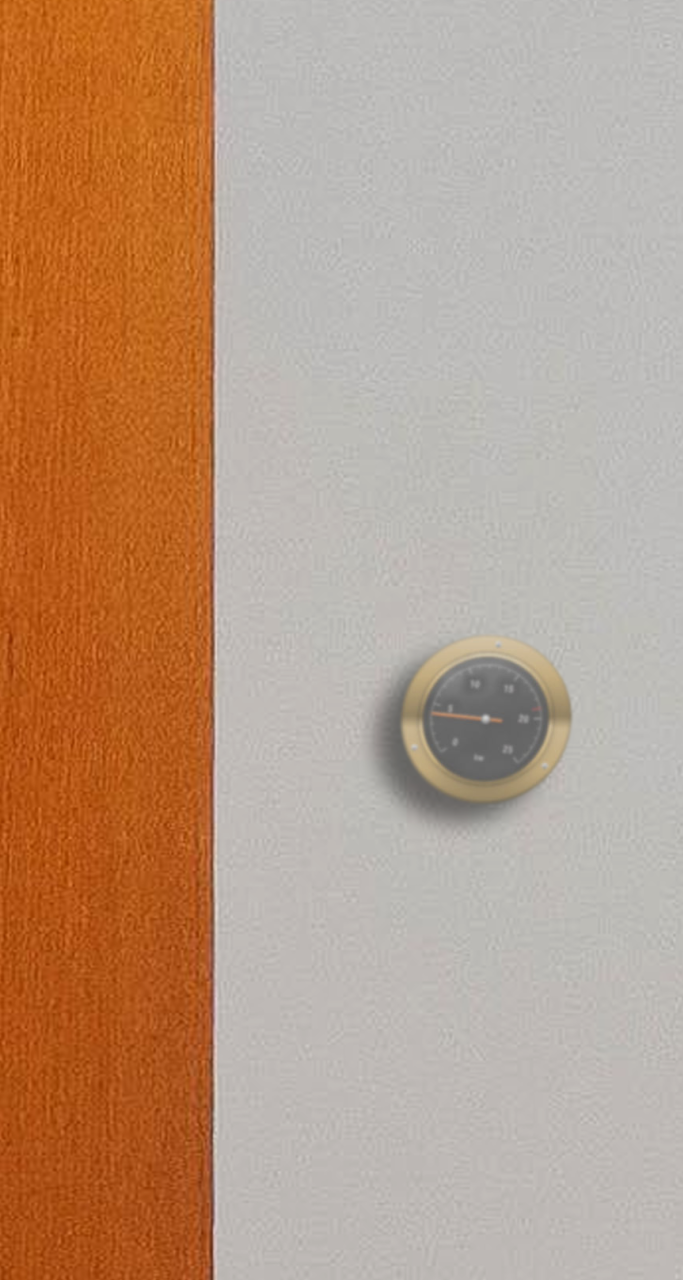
4 bar
